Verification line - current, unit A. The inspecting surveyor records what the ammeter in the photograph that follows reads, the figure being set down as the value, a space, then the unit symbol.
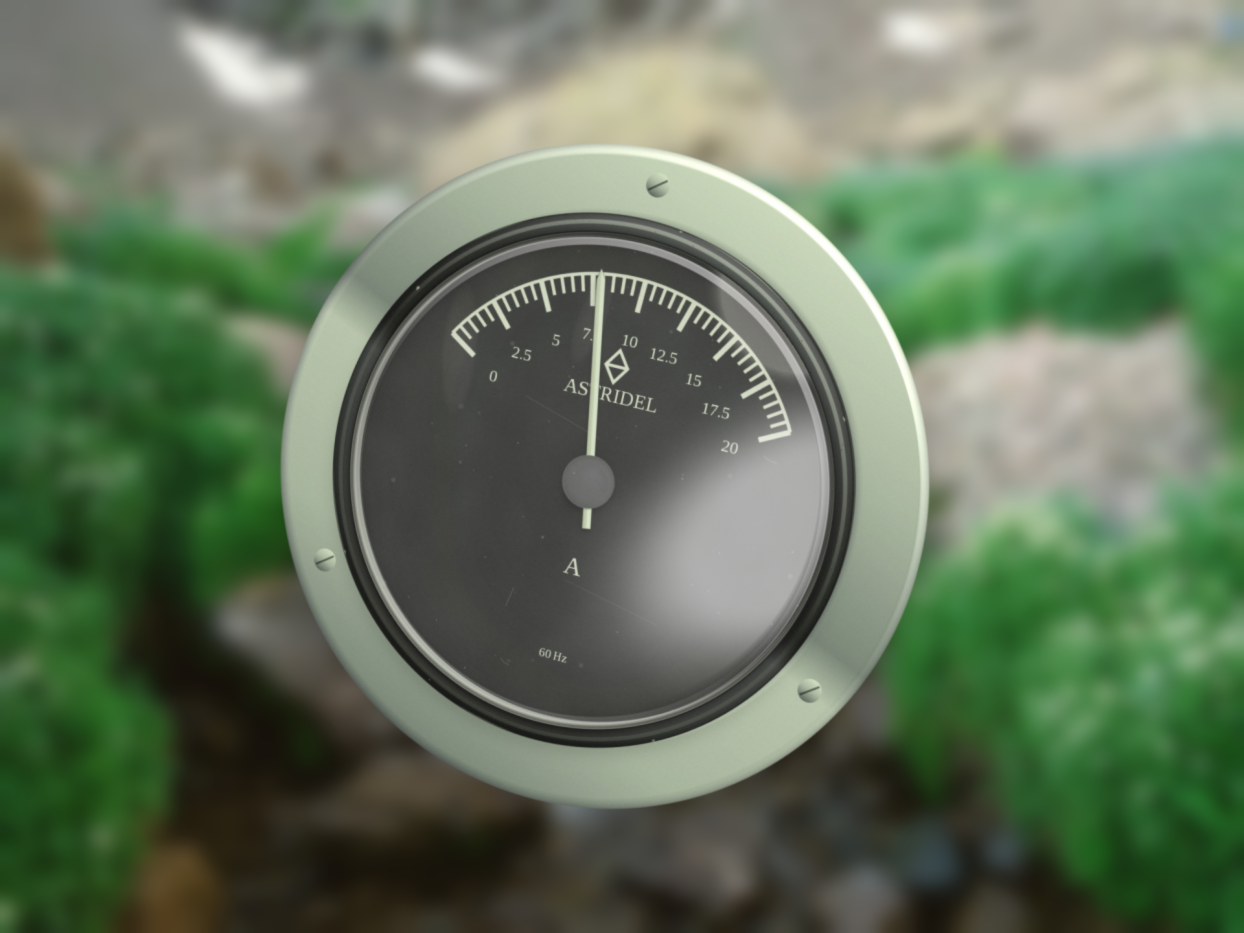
8 A
